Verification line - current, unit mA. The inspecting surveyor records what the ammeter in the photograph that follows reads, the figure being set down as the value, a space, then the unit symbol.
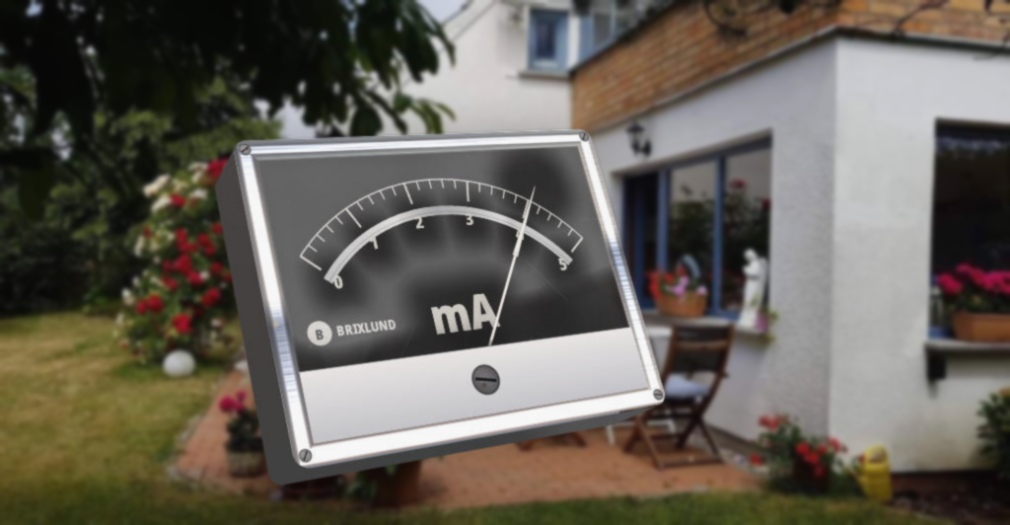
4 mA
